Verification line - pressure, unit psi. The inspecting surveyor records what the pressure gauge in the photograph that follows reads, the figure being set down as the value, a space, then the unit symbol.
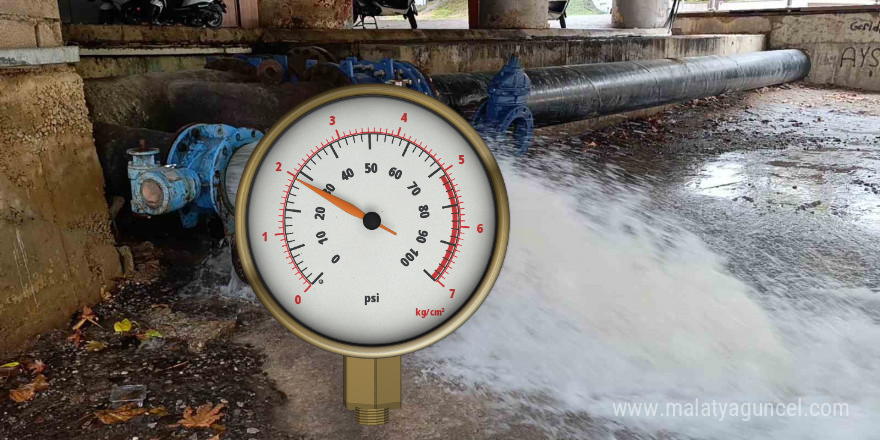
28 psi
